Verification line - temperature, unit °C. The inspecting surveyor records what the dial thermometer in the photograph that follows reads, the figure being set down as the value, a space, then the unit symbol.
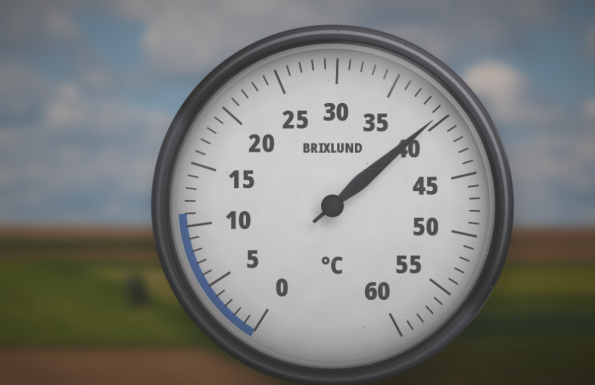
39.5 °C
